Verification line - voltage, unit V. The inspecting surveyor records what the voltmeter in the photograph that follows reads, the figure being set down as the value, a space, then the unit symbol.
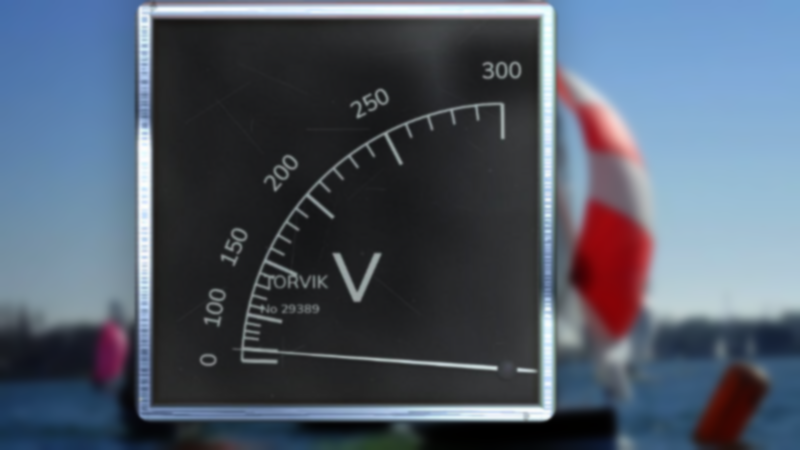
50 V
